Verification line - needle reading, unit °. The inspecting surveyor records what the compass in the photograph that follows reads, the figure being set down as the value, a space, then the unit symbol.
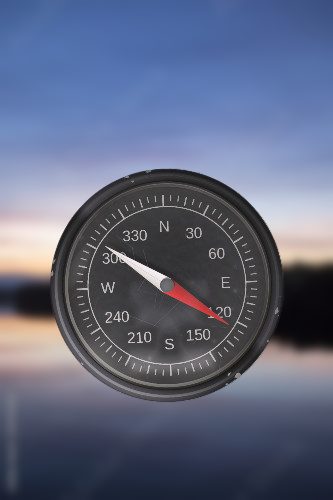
125 °
